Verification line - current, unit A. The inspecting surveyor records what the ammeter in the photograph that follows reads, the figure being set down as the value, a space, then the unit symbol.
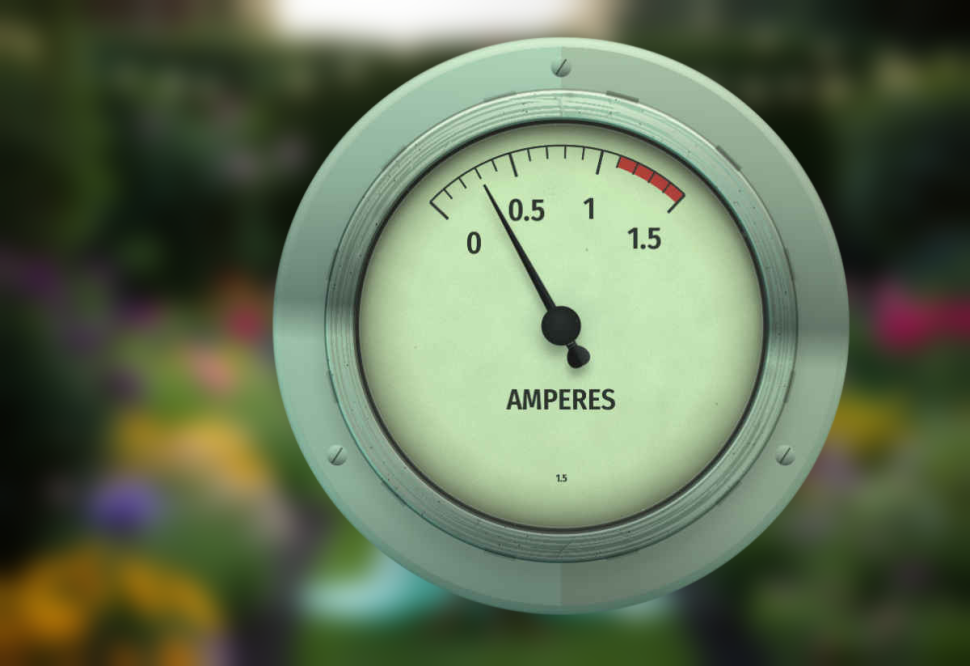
0.3 A
